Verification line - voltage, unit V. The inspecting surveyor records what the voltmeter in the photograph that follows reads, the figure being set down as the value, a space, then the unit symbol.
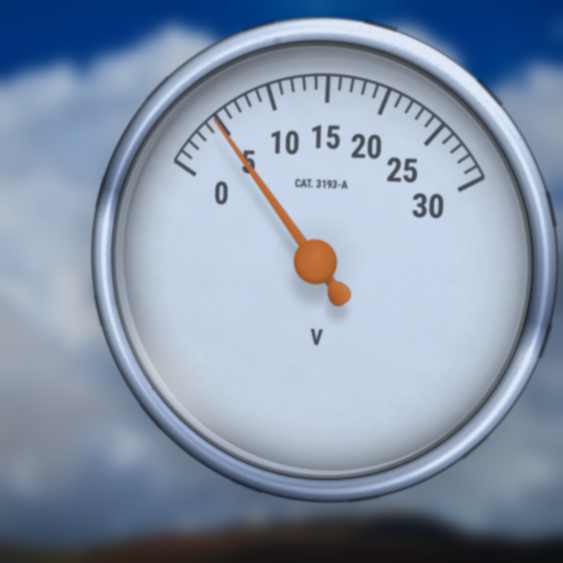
5 V
